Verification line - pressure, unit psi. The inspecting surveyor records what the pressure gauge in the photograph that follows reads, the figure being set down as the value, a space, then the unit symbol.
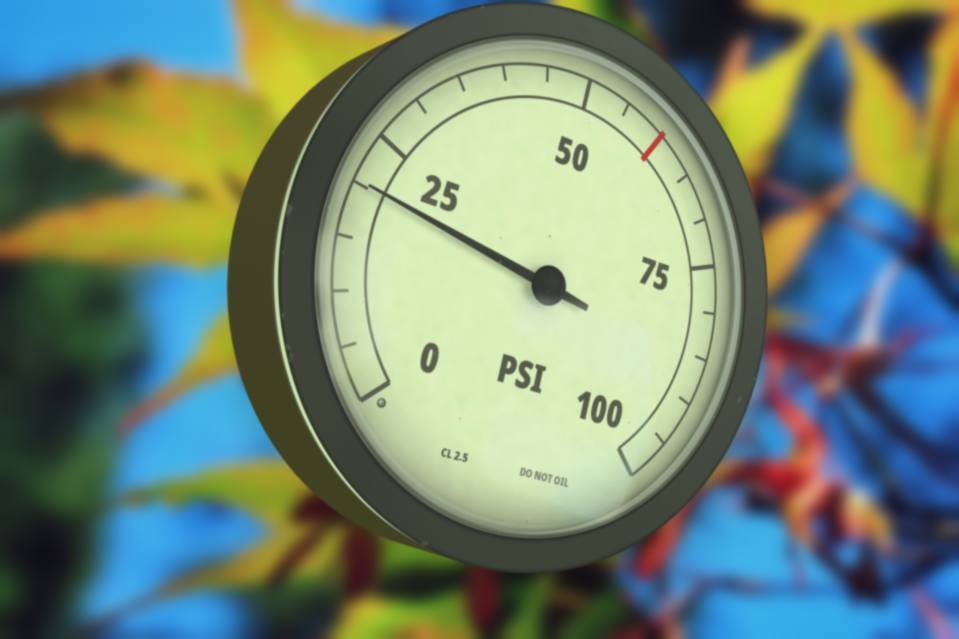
20 psi
